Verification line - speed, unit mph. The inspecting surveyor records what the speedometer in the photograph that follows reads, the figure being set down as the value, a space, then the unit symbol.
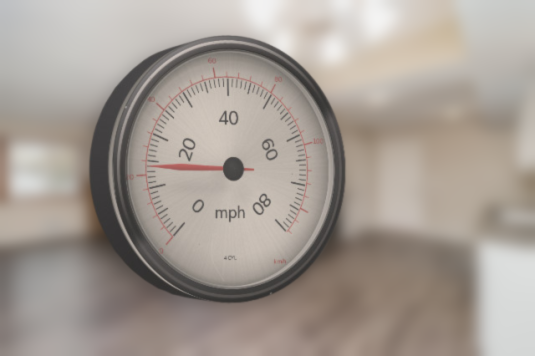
14 mph
